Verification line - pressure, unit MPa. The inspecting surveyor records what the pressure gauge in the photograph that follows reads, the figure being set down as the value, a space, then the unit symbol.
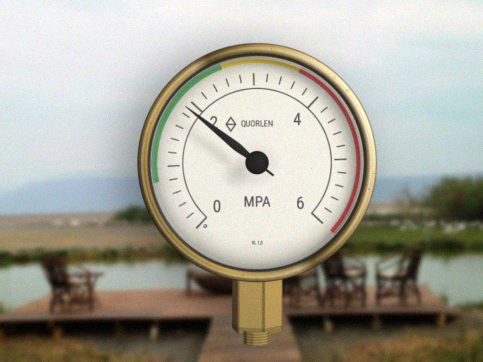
1.9 MPa
